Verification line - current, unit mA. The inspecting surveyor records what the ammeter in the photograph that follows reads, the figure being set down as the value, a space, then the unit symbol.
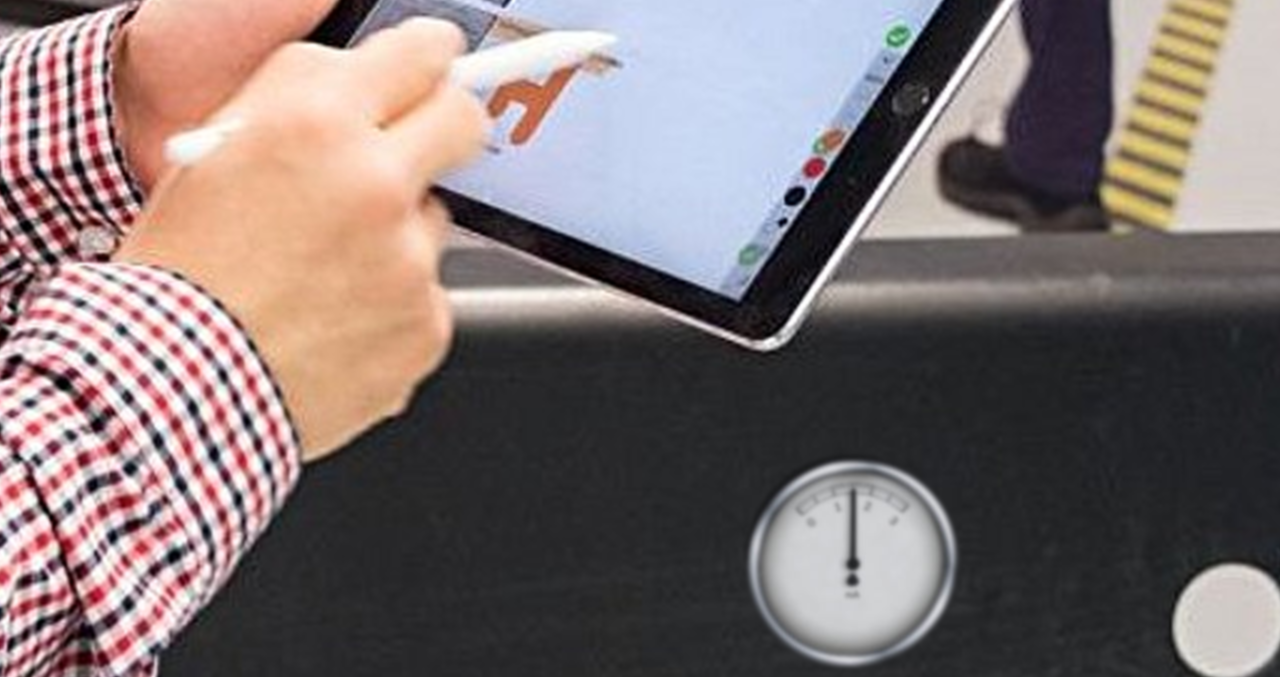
1.5 mA
